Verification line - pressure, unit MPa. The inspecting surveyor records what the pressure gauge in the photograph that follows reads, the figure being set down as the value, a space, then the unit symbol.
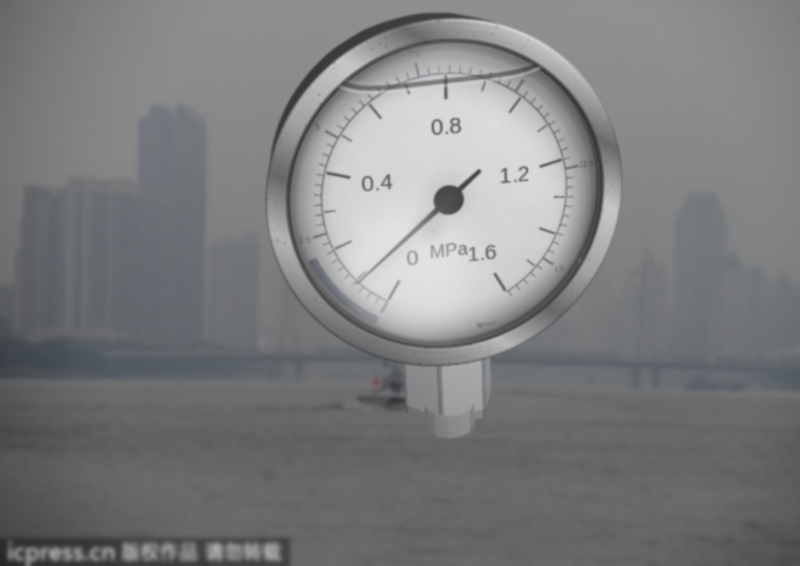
0.1 MPa
